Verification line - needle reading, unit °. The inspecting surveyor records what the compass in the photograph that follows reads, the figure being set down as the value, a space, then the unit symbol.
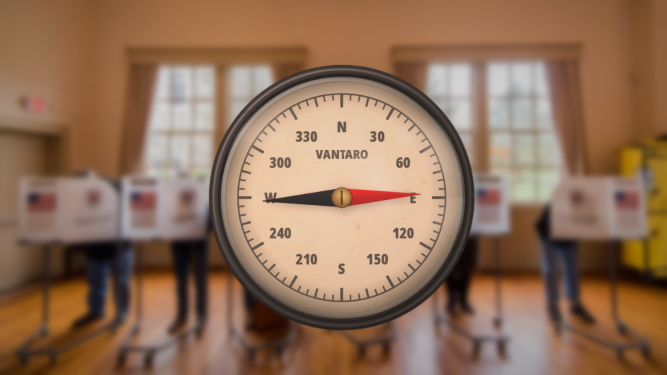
87.5 °
